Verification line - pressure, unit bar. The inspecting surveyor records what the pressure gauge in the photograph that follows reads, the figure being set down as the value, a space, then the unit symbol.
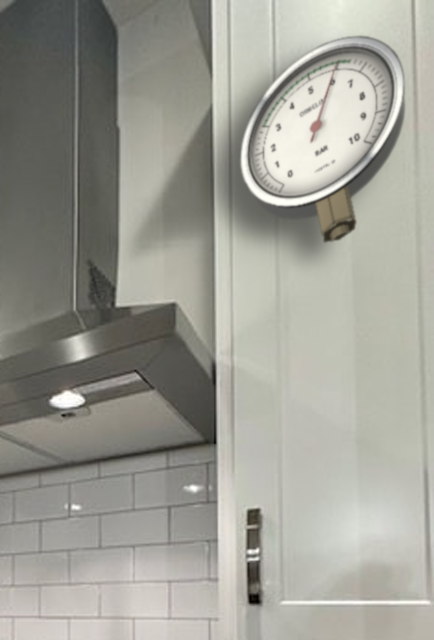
6 bar
